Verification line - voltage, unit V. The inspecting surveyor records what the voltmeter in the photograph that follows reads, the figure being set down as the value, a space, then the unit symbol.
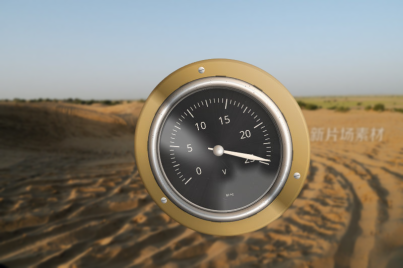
24.5 V
